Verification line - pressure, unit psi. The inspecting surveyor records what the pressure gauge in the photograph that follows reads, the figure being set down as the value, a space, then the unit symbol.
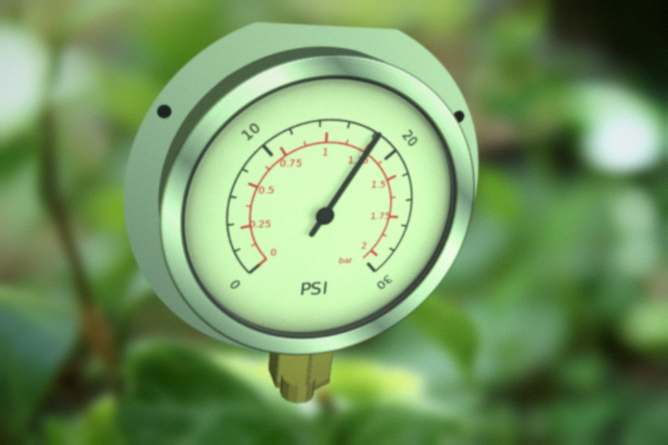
18 psi
